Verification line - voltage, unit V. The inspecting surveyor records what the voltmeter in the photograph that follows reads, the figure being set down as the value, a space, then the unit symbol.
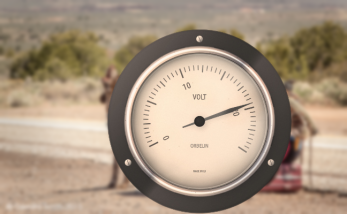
19.5 V
